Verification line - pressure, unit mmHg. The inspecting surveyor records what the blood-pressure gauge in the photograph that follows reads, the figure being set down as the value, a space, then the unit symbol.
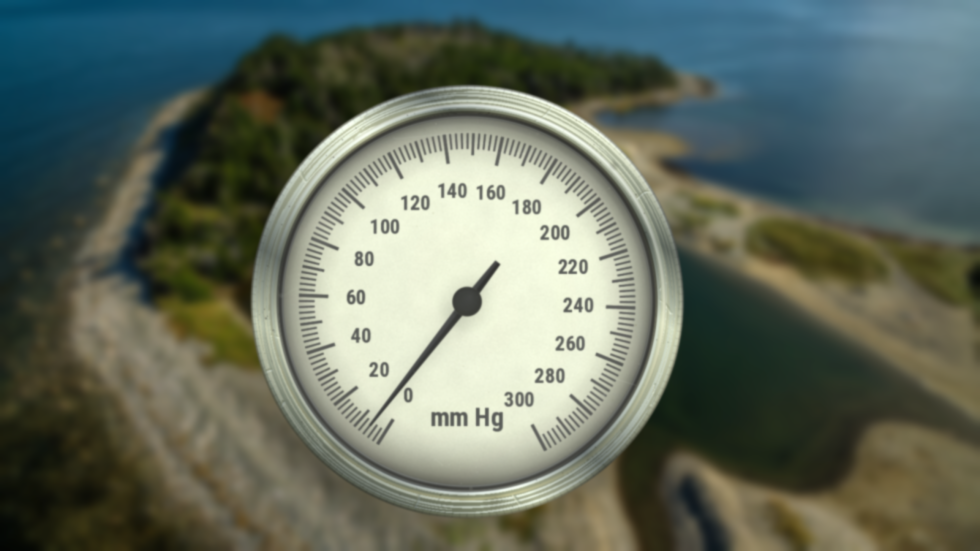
6 mmHg
